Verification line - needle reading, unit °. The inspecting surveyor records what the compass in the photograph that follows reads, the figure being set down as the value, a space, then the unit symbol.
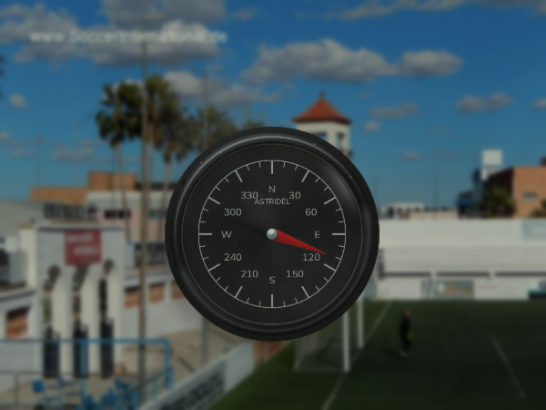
110 °
